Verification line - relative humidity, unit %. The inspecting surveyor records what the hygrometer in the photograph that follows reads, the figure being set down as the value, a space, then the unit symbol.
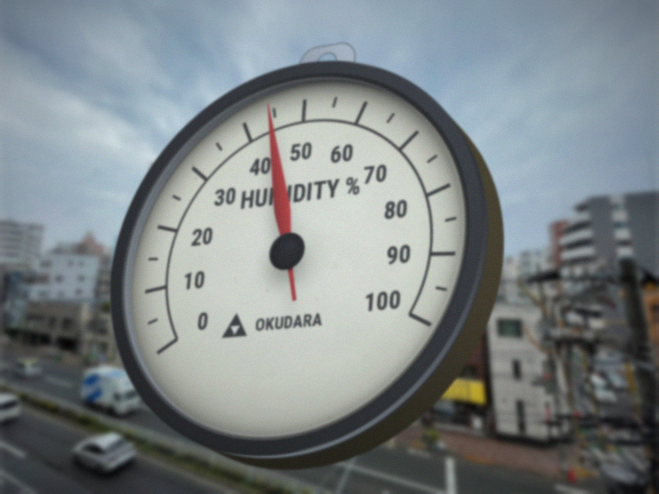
45 %
